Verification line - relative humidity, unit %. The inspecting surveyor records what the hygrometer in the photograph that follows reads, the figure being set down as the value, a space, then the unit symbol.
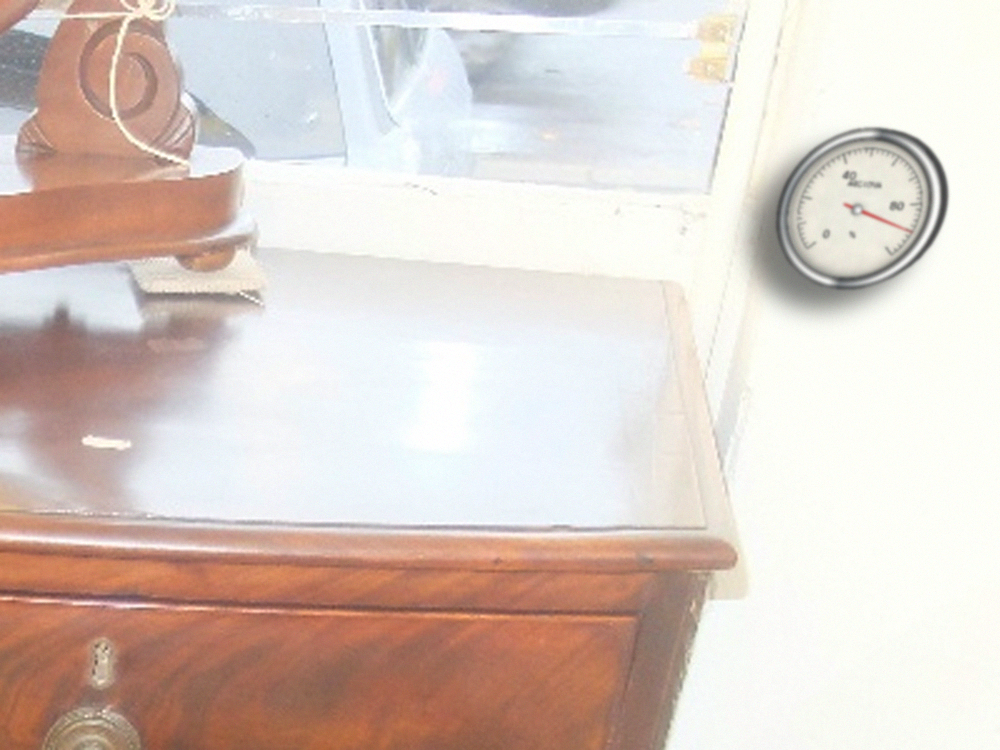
90 %
